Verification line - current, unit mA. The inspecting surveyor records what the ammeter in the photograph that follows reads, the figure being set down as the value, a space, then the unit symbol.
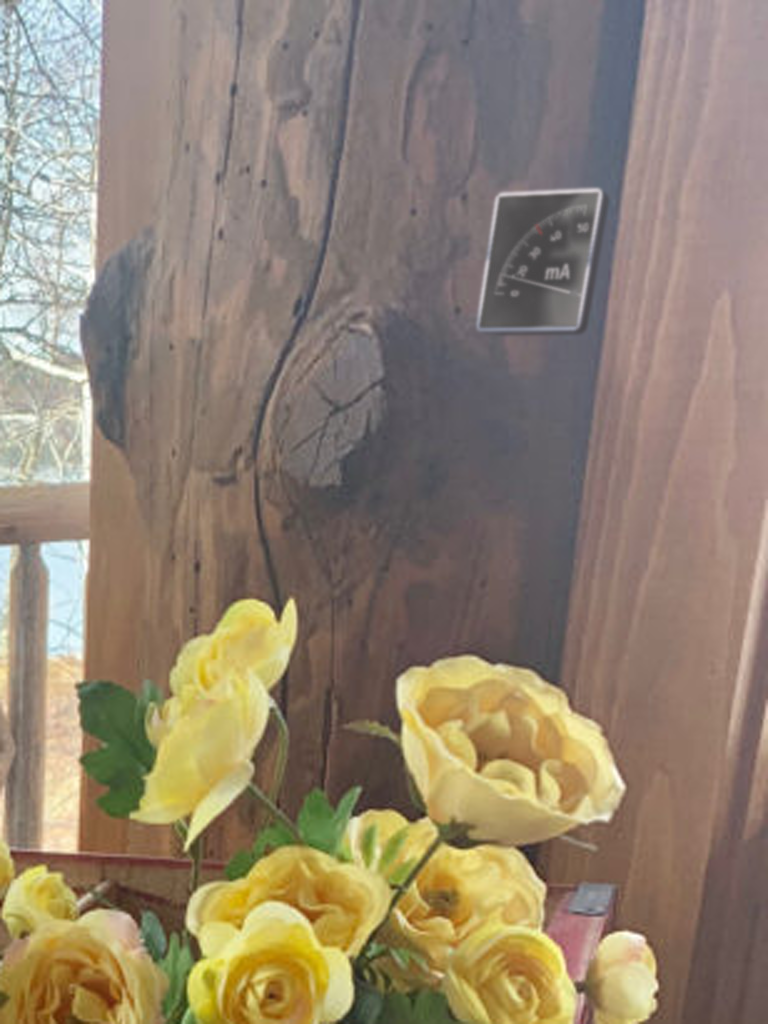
15 mA
